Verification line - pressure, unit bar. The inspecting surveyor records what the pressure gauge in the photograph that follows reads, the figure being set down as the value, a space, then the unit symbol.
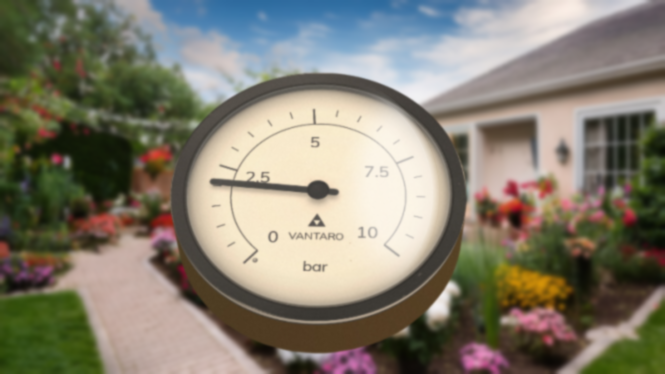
2 bar
